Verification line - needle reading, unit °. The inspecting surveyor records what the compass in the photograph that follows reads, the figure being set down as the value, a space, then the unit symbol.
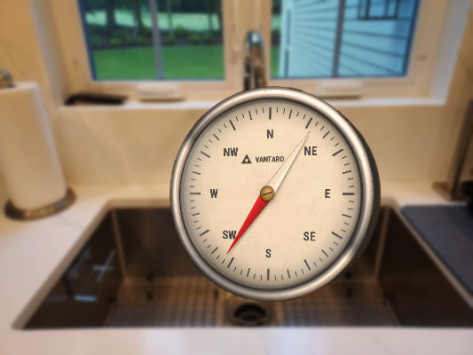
215 °
